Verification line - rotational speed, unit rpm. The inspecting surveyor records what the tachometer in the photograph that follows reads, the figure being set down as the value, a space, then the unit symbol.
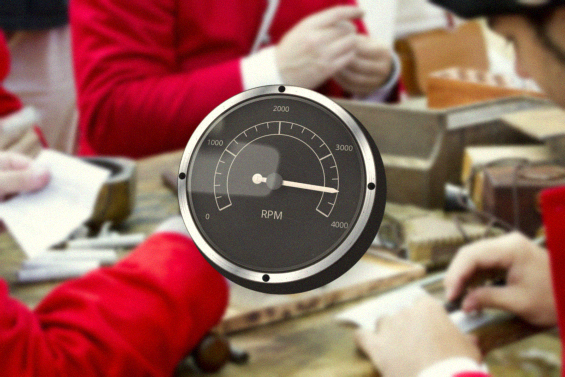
3600 rpm
